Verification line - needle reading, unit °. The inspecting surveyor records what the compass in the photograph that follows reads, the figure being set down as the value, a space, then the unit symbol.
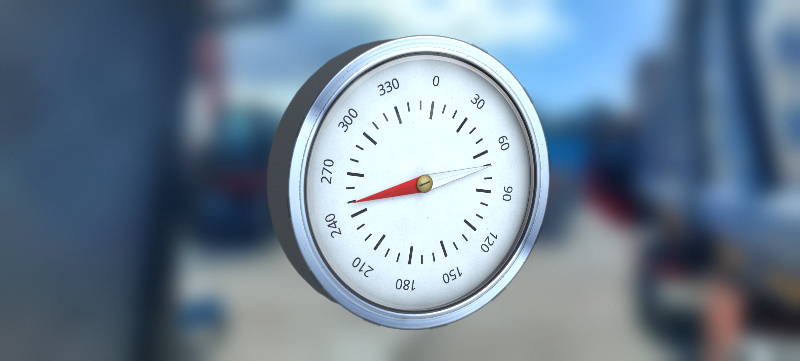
250 °
